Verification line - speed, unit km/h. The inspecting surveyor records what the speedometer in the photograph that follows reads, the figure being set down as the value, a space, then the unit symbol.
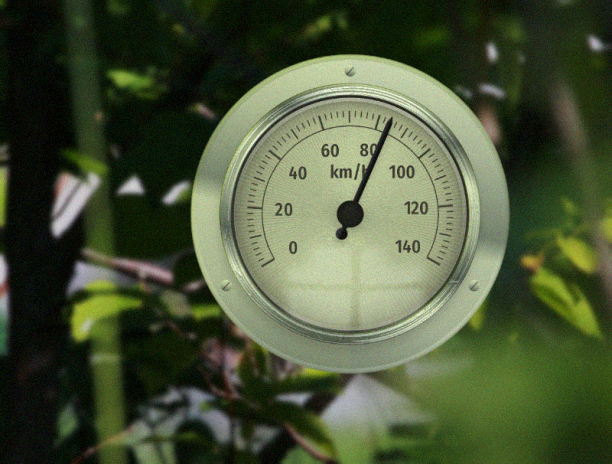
84 km/h
